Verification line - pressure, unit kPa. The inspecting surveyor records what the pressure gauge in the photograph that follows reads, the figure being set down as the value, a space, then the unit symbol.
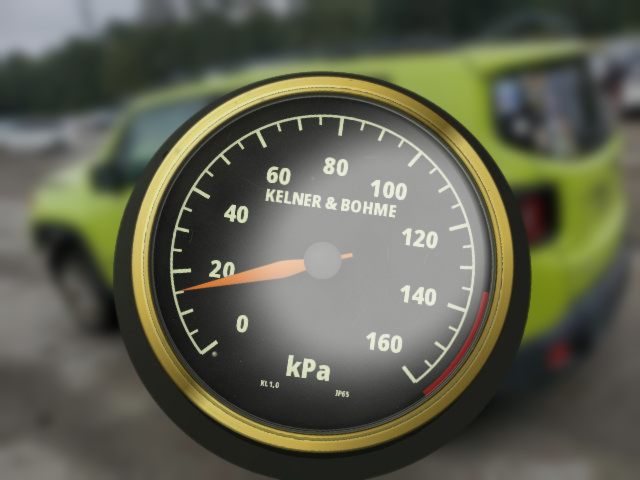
15 kPa
